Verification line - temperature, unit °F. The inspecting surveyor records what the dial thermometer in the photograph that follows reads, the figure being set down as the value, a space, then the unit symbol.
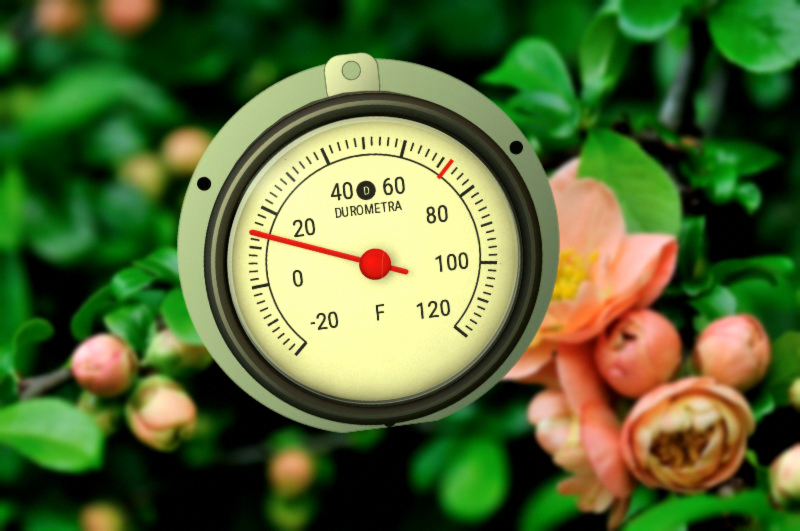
14 °F
